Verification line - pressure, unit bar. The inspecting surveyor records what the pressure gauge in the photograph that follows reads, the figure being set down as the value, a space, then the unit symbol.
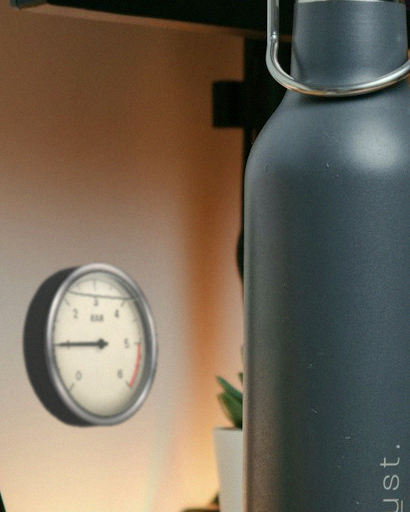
1 bar
